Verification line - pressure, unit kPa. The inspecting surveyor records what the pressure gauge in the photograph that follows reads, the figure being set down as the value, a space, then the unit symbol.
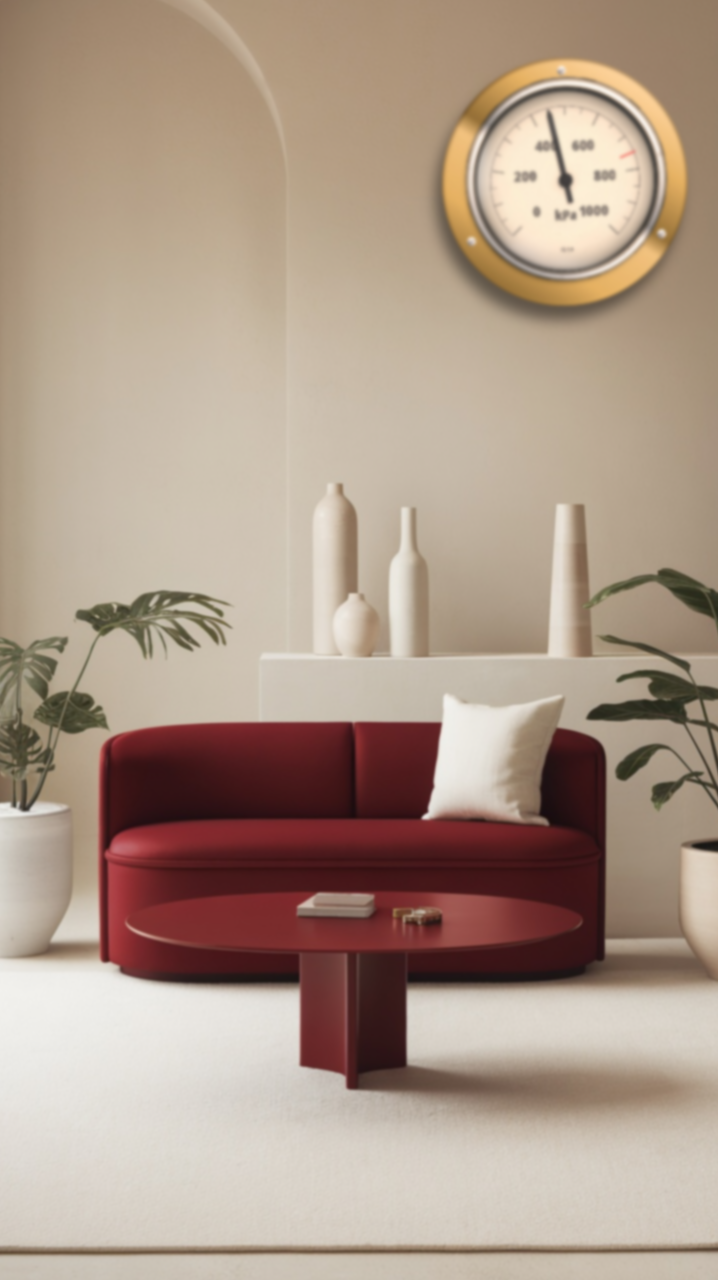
450 kPa
